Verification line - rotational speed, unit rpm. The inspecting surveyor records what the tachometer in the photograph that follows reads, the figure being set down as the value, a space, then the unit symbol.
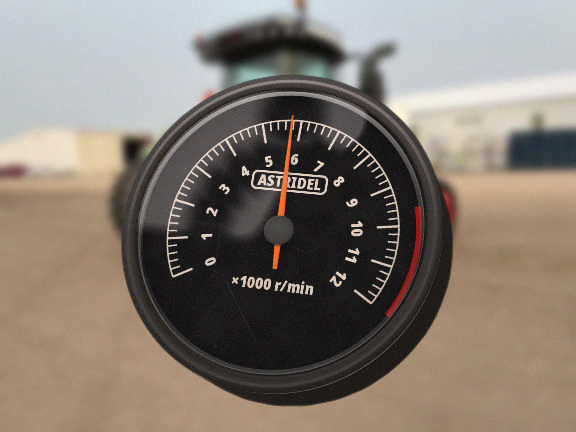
5800 rpm
